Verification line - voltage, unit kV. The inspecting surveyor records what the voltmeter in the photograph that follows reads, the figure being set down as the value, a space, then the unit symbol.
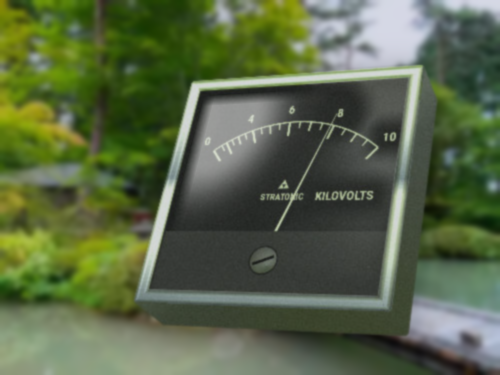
8 kV
